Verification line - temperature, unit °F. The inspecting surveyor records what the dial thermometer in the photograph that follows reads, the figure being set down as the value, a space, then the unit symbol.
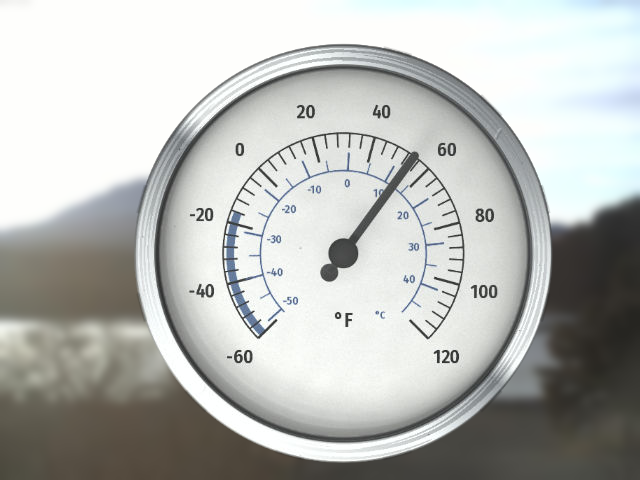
54 °F
